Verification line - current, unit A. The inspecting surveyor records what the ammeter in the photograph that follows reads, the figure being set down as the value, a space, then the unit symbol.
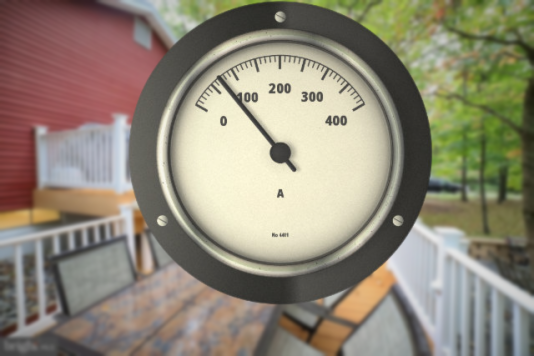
70 A
